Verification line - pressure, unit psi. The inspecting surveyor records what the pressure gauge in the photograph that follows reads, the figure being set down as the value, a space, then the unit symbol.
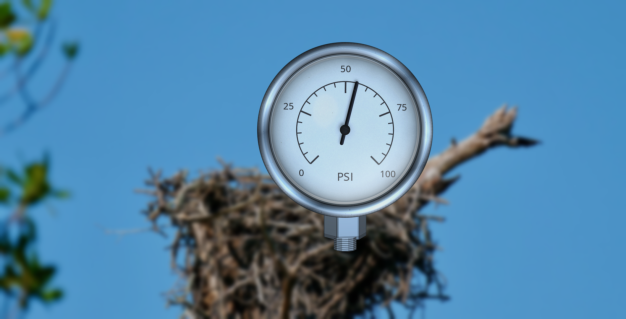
55 psi
